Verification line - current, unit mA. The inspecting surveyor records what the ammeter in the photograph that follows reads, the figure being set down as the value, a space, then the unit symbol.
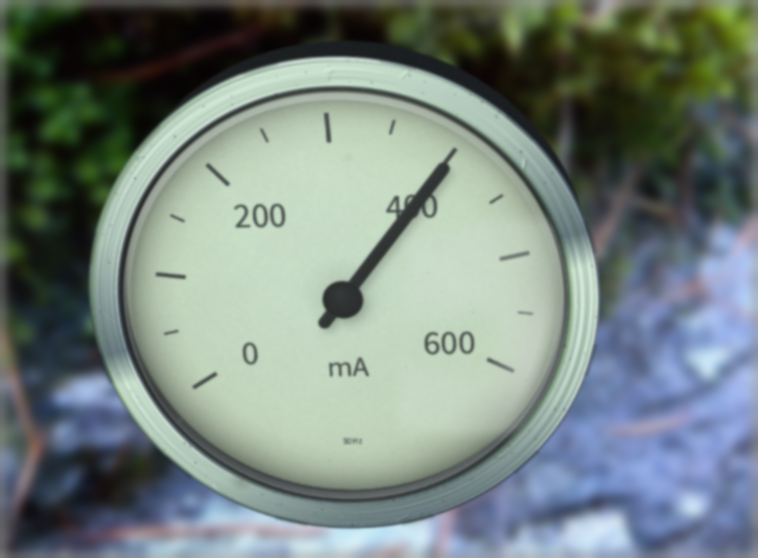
400 mA
